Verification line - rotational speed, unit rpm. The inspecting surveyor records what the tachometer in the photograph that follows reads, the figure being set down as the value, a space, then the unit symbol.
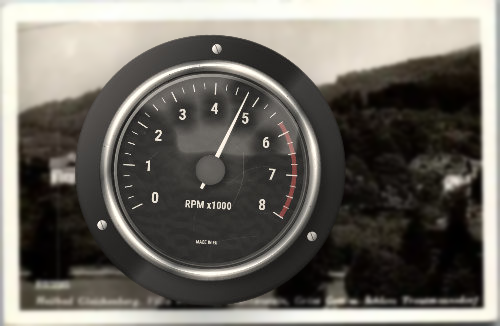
4750 rpm
